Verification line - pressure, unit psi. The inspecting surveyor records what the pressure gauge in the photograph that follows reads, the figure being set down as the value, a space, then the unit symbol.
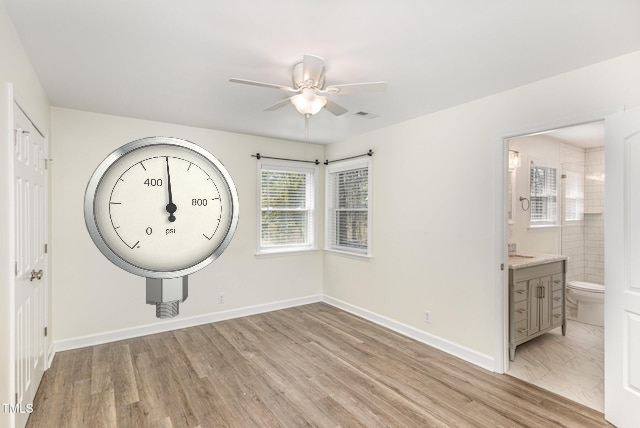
500 psi
